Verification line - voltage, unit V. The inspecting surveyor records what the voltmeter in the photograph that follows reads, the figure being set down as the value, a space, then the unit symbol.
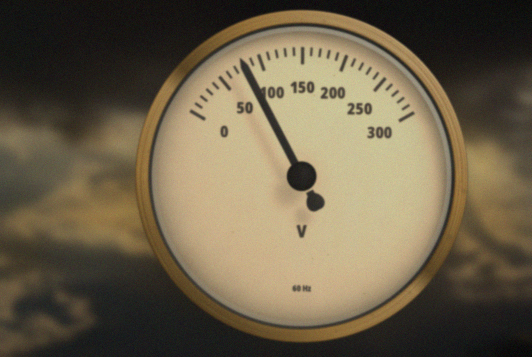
80 V
